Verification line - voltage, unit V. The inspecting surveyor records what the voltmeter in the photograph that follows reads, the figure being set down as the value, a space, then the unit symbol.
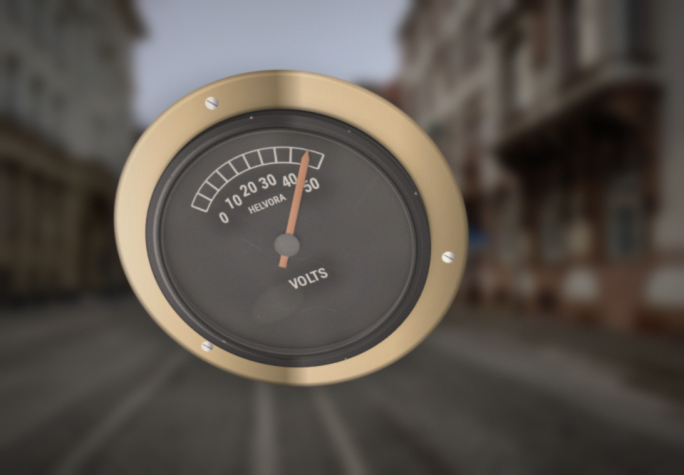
45 V
